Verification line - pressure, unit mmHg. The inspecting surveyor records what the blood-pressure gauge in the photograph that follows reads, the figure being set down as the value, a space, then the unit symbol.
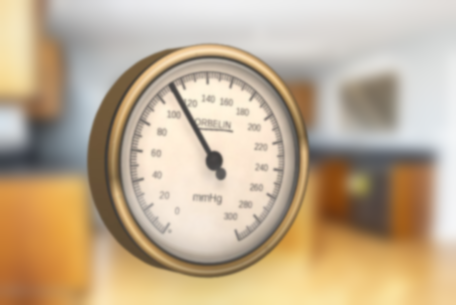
110 mmHg
